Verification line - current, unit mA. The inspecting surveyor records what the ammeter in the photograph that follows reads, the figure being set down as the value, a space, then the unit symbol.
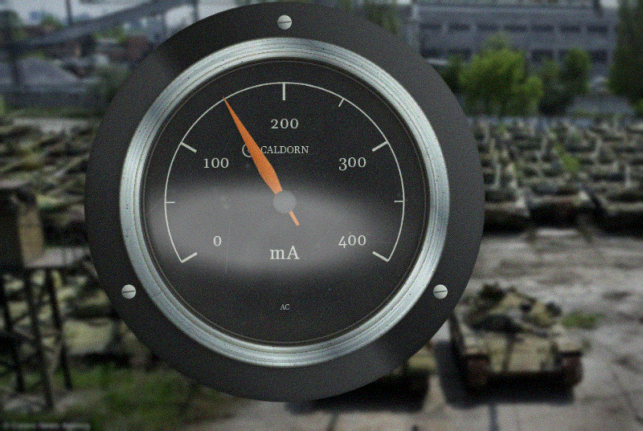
150 mA
